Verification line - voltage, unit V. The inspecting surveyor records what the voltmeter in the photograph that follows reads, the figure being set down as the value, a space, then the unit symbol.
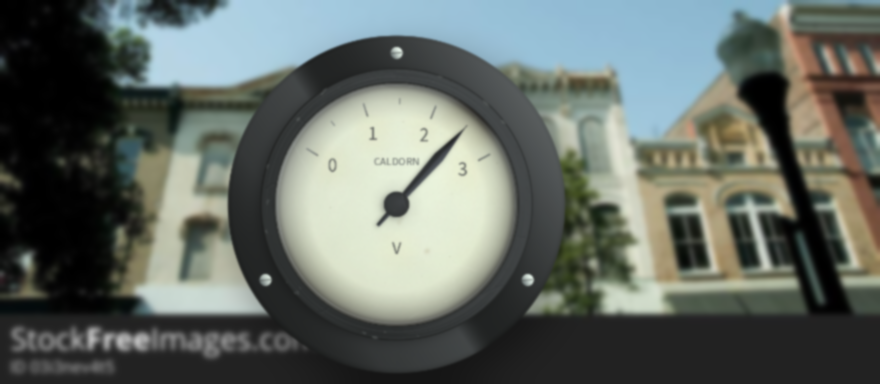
2.5 V
